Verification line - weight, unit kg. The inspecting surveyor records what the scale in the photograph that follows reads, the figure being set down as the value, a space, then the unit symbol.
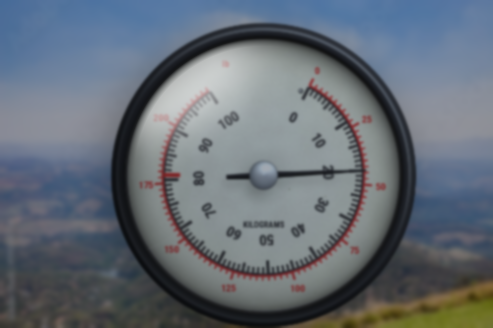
20 kg
